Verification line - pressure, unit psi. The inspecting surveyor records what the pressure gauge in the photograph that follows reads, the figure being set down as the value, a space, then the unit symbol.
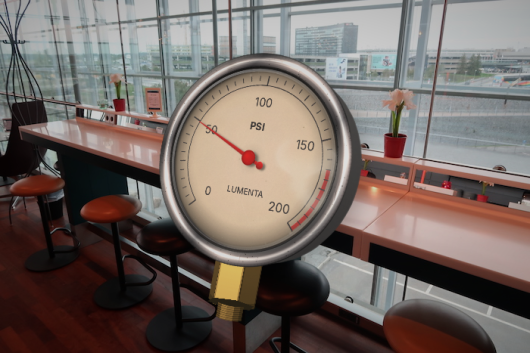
50 psi
